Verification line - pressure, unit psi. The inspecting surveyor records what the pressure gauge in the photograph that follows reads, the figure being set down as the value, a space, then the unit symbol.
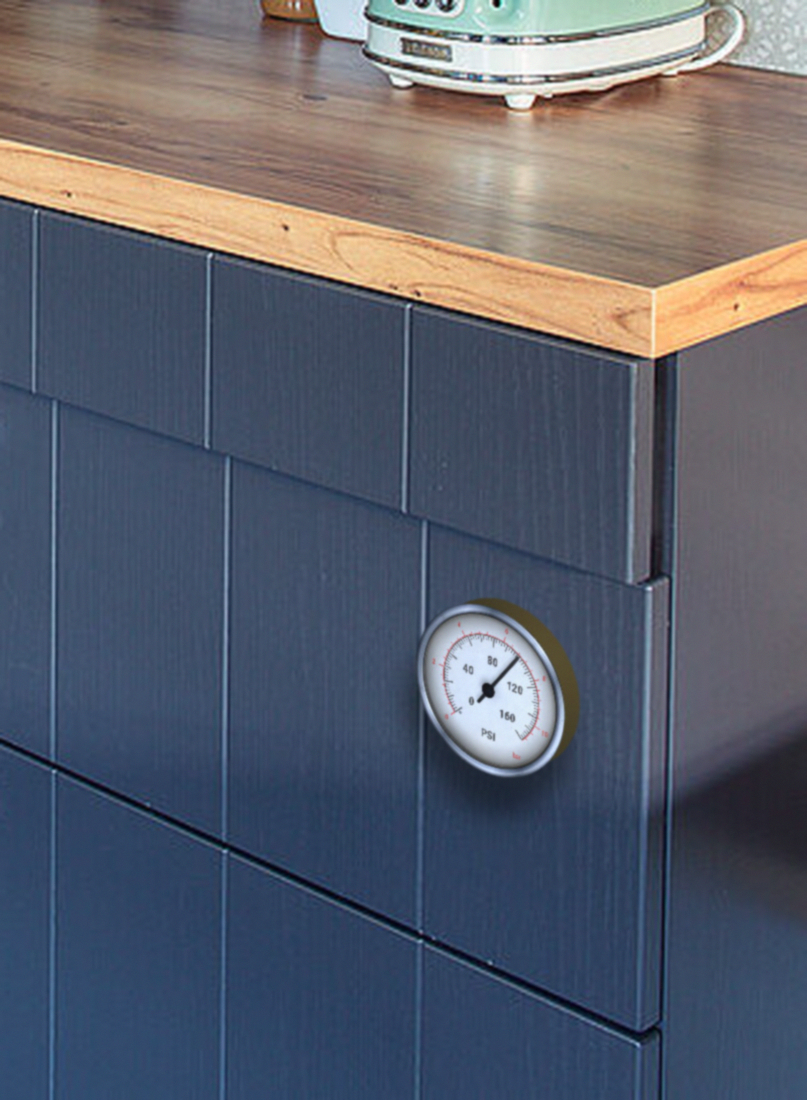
100 psi
